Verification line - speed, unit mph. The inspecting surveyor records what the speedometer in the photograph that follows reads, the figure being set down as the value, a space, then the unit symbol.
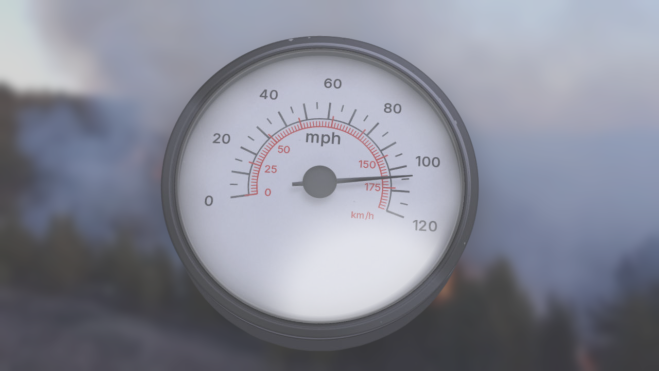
105 mph
